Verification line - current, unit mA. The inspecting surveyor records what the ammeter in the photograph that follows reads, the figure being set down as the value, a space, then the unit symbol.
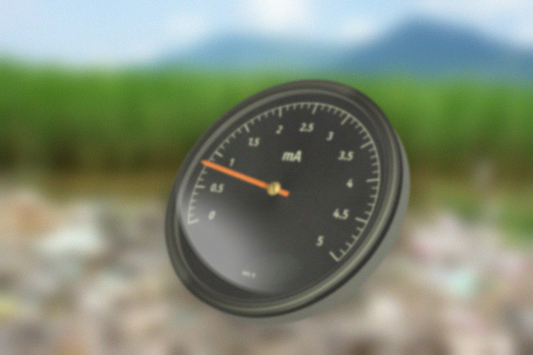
0.8 mA
